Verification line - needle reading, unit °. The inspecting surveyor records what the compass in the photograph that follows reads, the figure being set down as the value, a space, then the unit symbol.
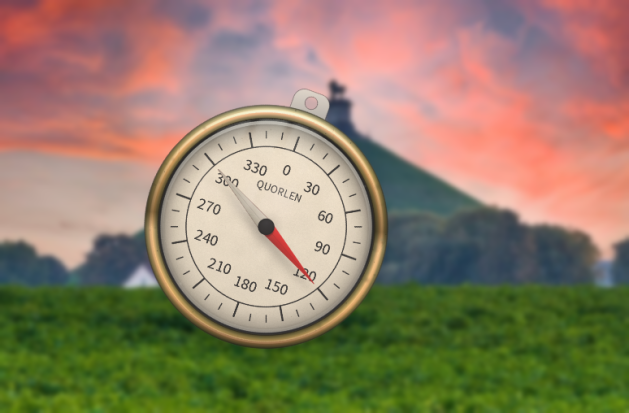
120 °
